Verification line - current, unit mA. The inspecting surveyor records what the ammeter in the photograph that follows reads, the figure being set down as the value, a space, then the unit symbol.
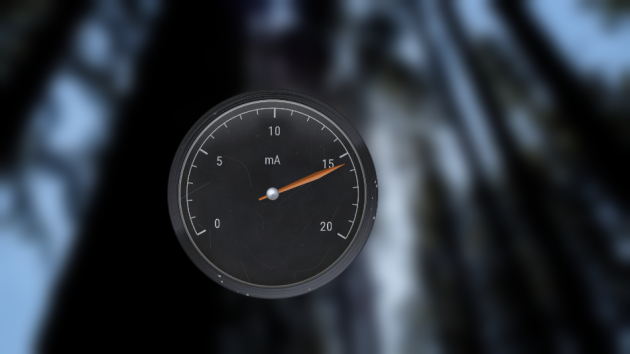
15.5 mA
